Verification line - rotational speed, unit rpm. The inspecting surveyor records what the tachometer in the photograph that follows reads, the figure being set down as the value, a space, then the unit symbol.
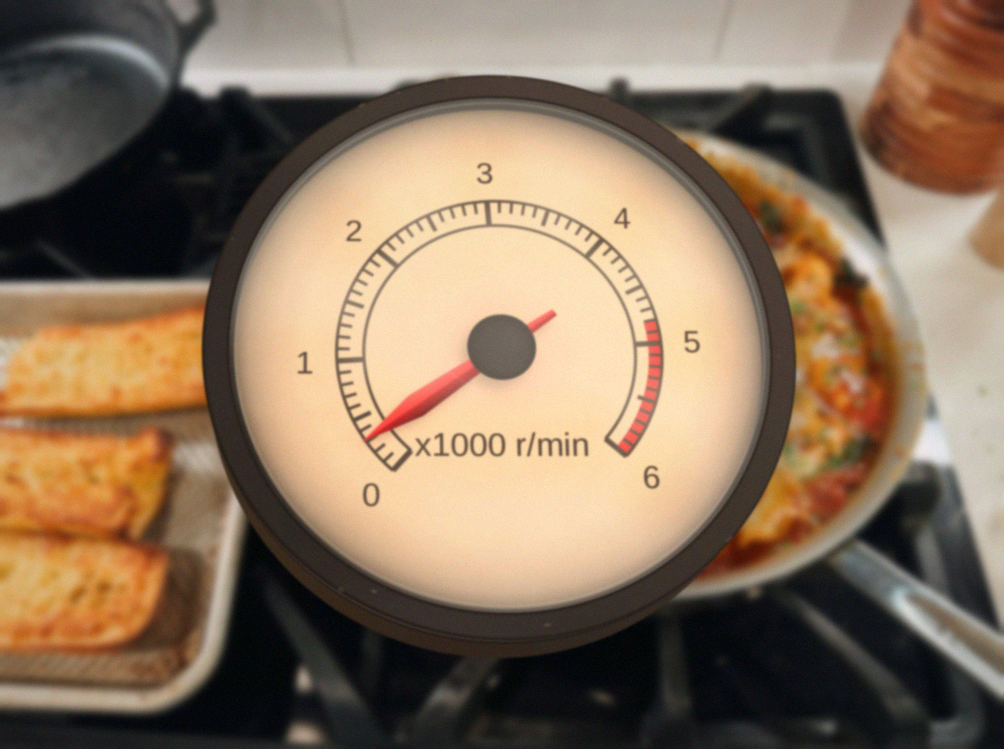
300 rpm
